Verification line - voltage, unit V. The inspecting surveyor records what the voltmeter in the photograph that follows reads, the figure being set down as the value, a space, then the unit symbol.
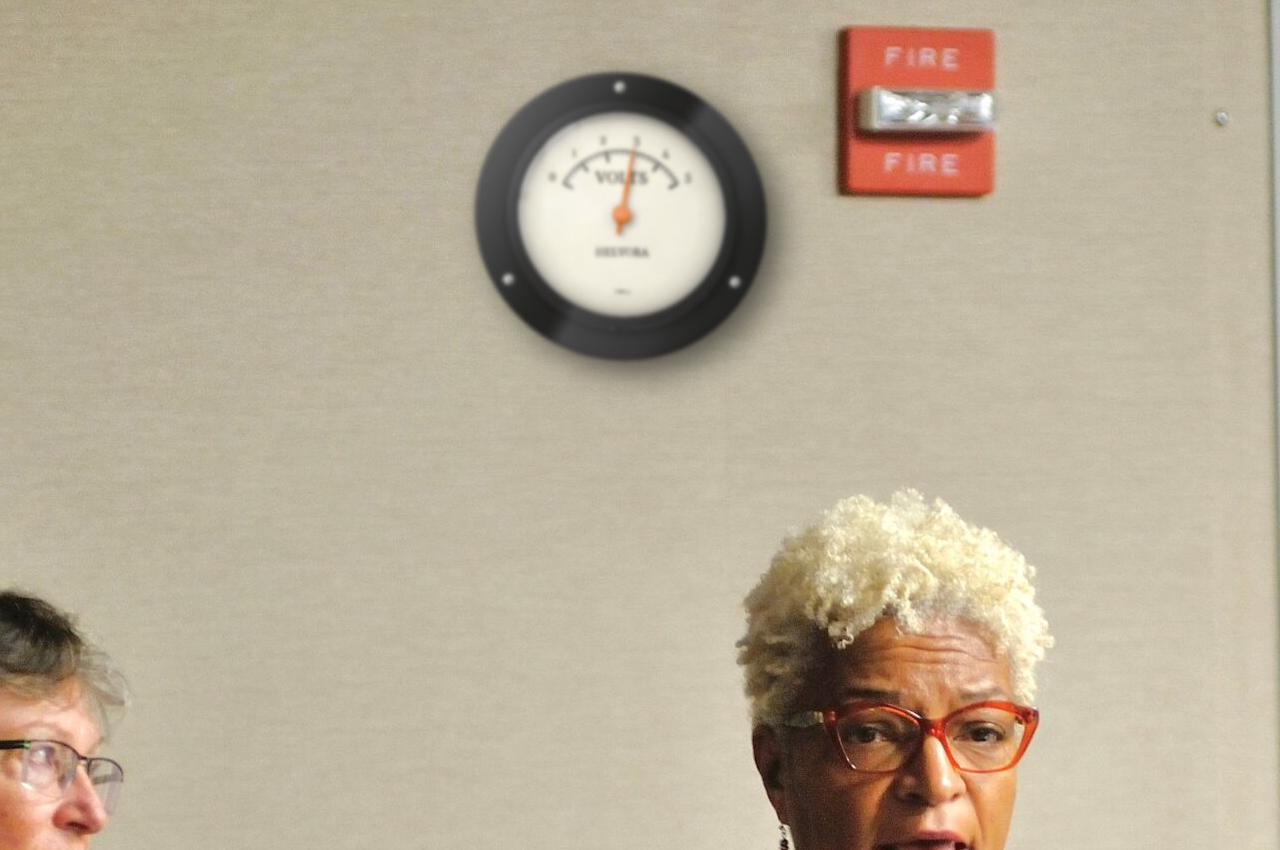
3 V
